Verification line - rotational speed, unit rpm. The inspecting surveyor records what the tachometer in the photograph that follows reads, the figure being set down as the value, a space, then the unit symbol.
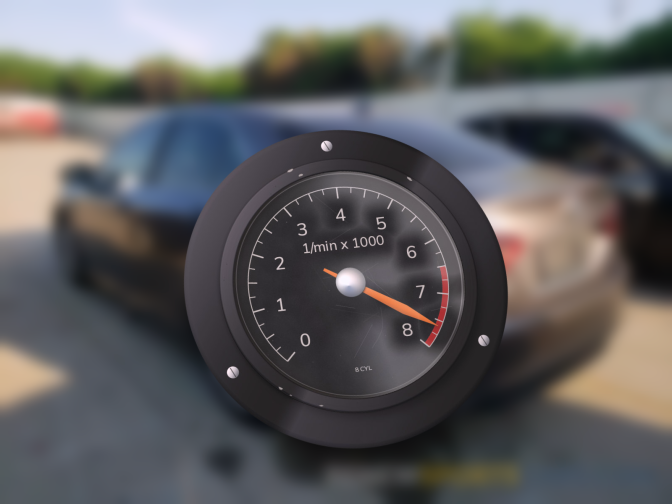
7625 rpm
